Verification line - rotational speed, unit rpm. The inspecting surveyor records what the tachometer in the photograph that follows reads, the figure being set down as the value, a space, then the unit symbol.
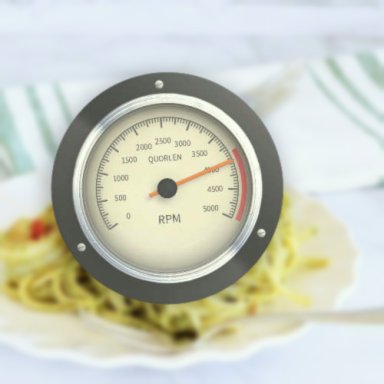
4000 rpm
